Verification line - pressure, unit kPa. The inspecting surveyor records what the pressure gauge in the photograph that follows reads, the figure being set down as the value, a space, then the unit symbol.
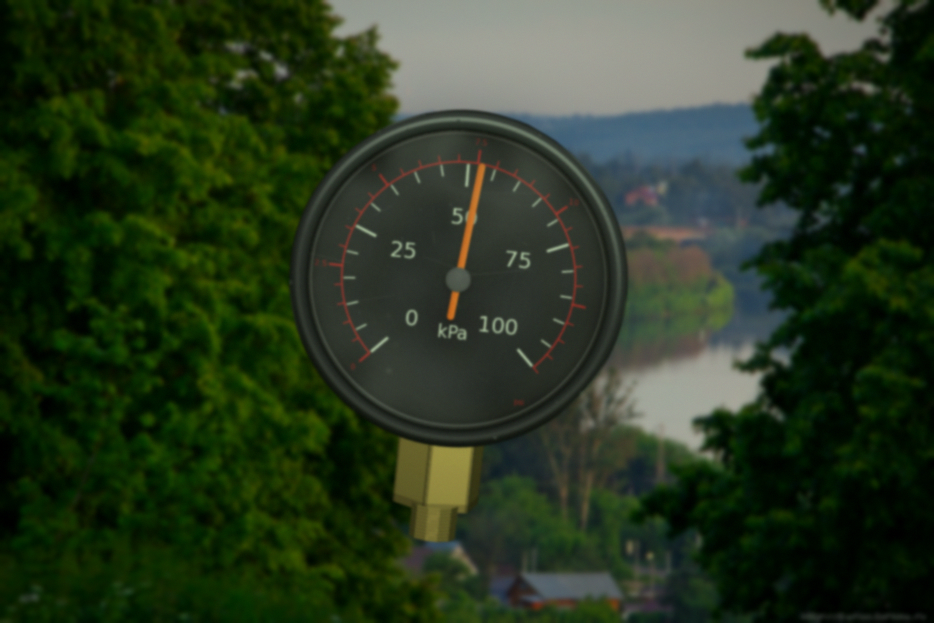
52.5 kPa
